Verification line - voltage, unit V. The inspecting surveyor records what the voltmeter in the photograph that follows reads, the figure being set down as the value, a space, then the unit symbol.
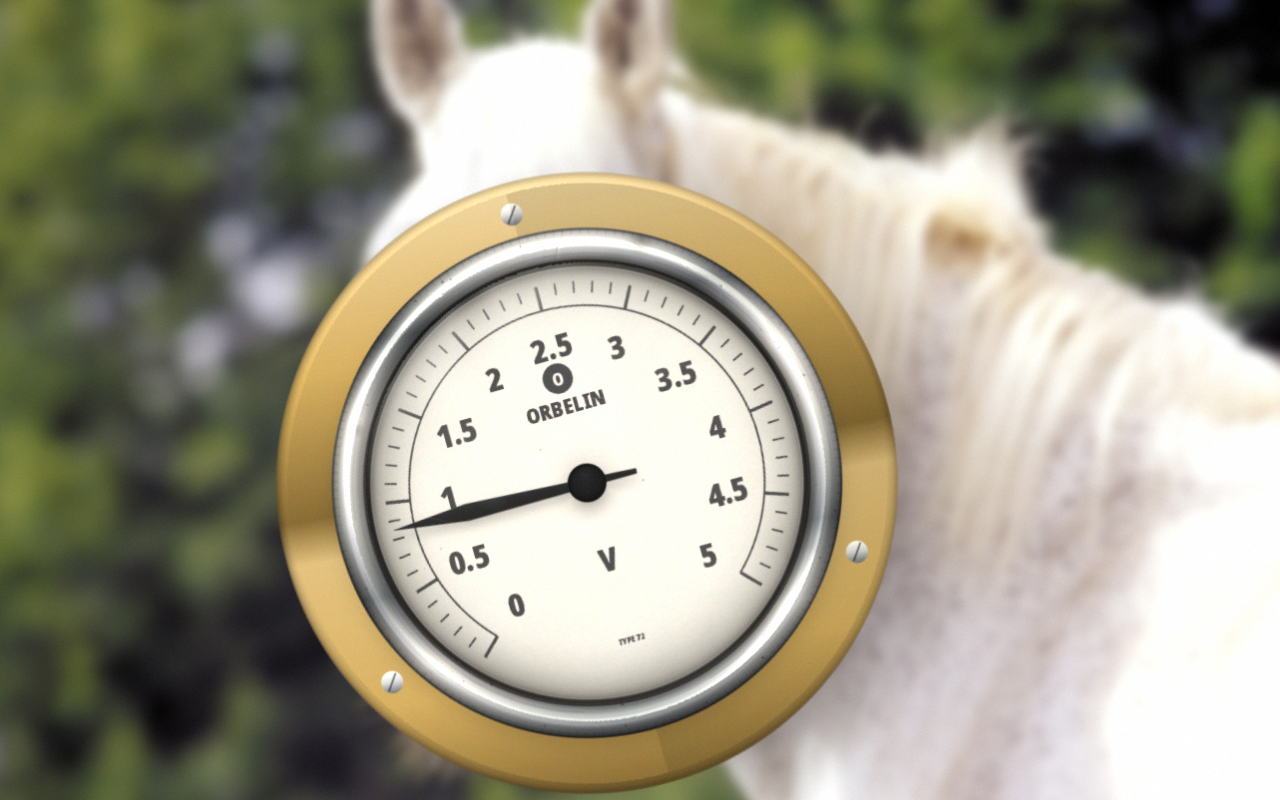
0.85 V
